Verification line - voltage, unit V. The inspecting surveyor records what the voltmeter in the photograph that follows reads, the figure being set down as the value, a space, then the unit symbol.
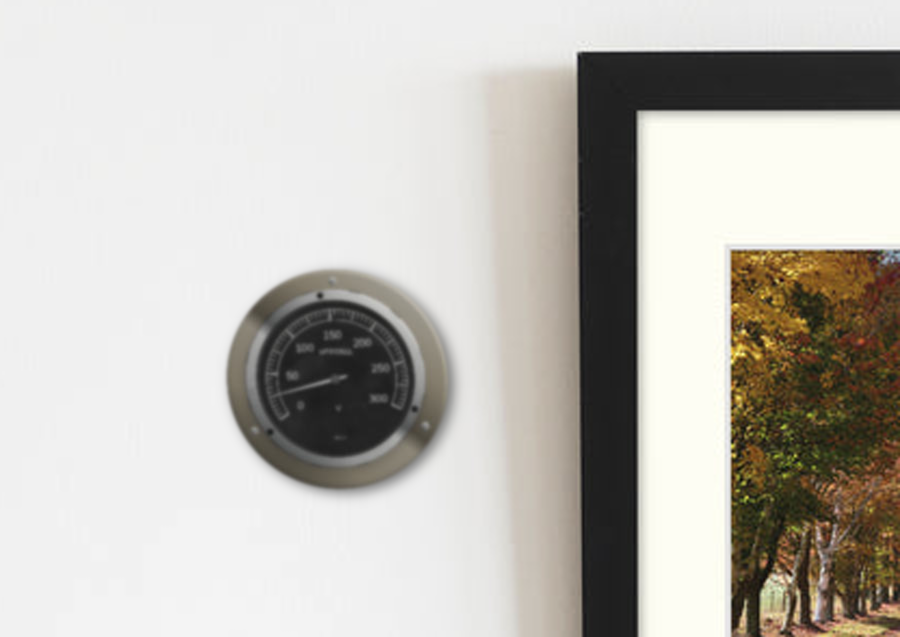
25 V
